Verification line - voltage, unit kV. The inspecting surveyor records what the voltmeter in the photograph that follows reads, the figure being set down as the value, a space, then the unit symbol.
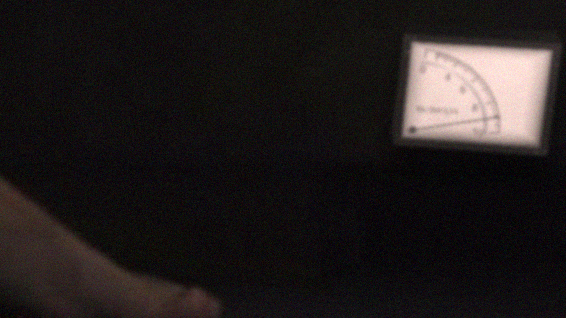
9 kV
